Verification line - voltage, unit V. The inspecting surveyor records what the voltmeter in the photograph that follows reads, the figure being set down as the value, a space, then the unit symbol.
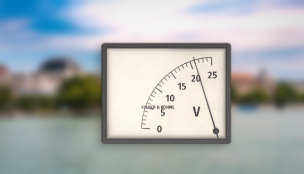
21 V
